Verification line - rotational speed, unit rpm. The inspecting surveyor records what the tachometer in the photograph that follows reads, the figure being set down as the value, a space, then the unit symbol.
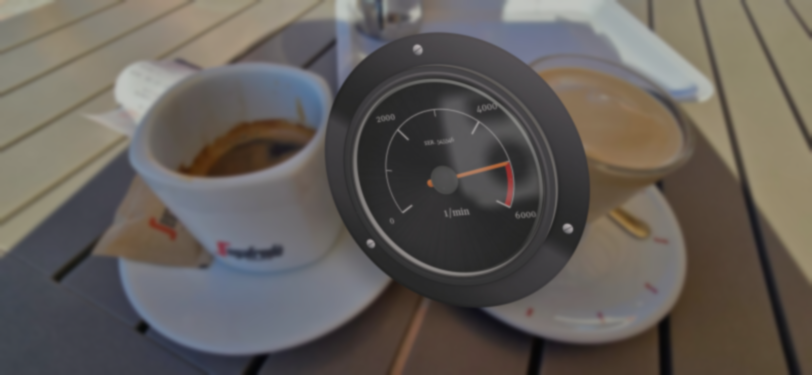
5000 rpm
